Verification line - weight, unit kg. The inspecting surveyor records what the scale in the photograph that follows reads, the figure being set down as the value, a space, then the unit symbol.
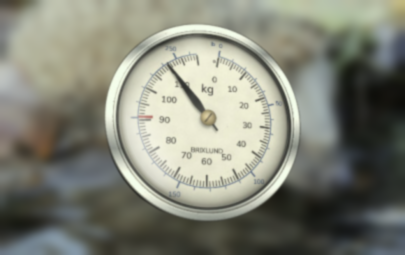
110 kg
